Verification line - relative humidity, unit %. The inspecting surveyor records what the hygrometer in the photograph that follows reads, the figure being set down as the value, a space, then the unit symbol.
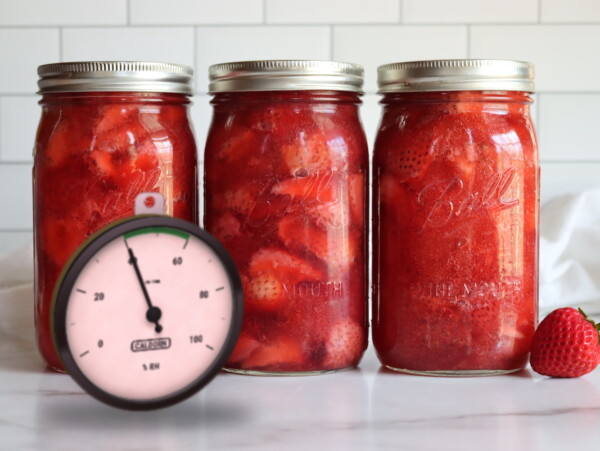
40 %
